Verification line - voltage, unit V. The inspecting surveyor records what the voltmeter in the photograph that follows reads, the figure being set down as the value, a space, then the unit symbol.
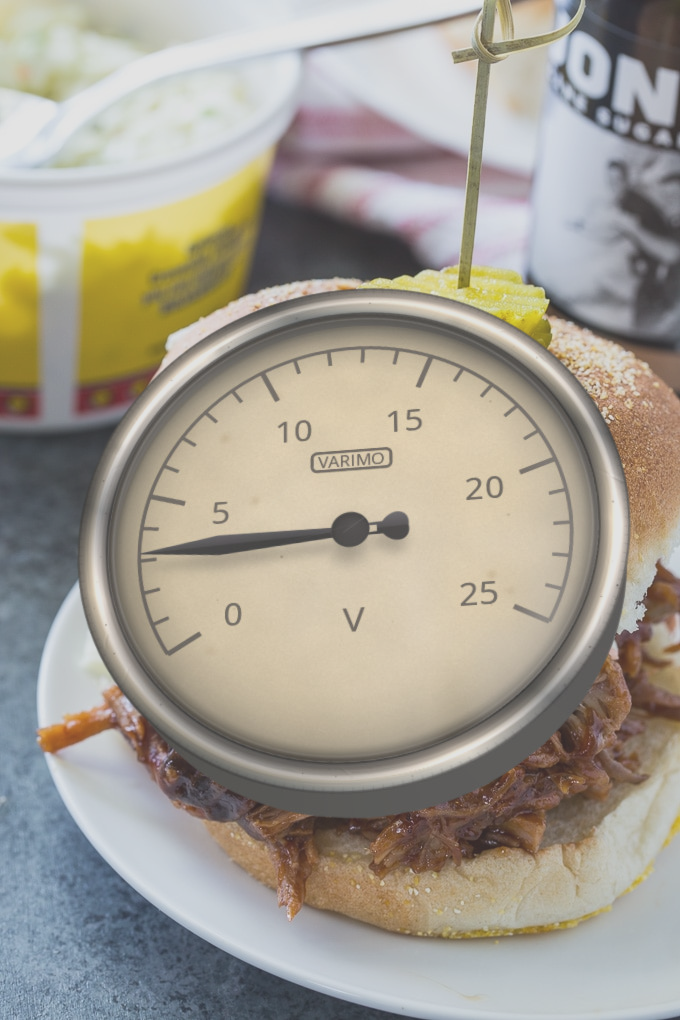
3 V
